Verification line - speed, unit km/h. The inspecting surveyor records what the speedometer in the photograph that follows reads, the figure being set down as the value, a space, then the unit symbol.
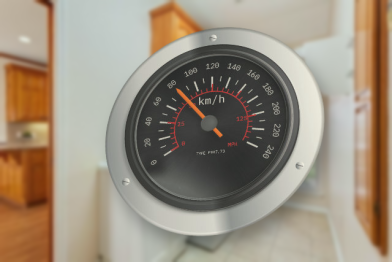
80 km/h
